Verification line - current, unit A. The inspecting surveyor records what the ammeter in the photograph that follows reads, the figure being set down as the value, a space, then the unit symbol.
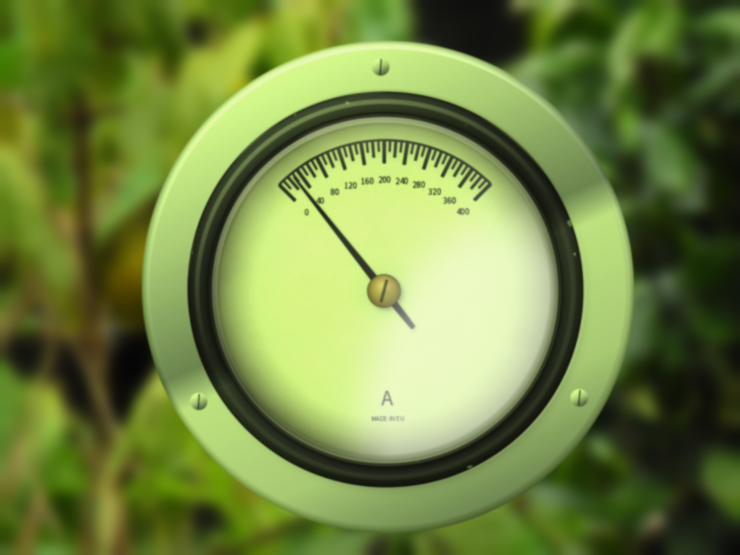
30 A
